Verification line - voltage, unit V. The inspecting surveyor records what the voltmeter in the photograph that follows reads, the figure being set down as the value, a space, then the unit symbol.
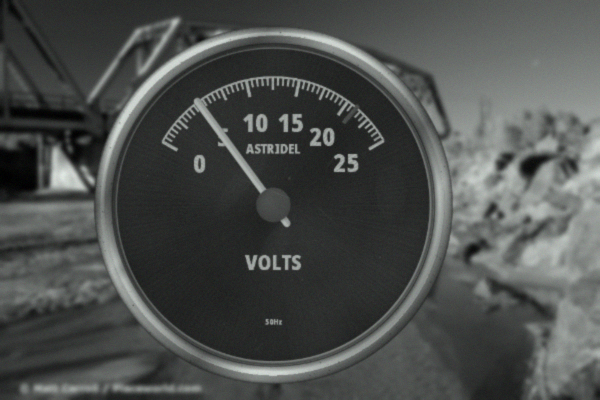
5 V
